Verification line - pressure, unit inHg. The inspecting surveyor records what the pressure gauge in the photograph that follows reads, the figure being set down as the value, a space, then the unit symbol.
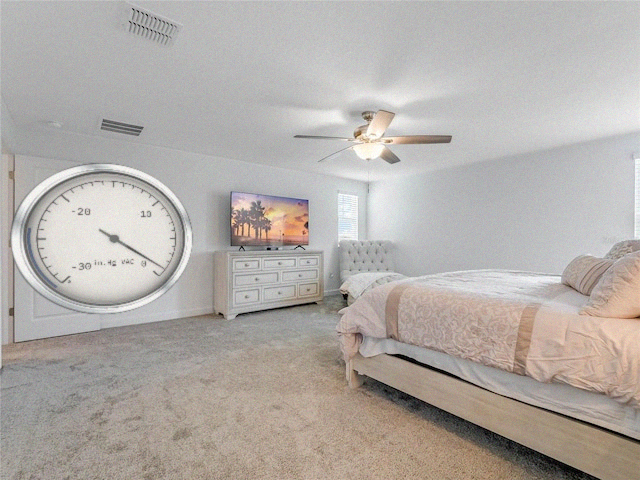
-1 inHg
